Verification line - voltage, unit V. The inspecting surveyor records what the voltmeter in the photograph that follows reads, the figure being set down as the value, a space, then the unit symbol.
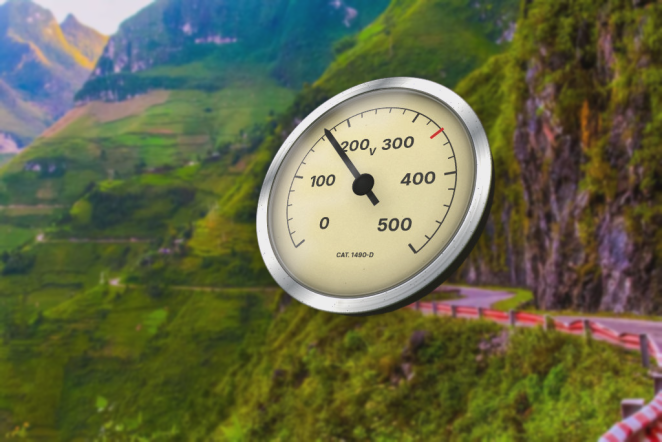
170 V
